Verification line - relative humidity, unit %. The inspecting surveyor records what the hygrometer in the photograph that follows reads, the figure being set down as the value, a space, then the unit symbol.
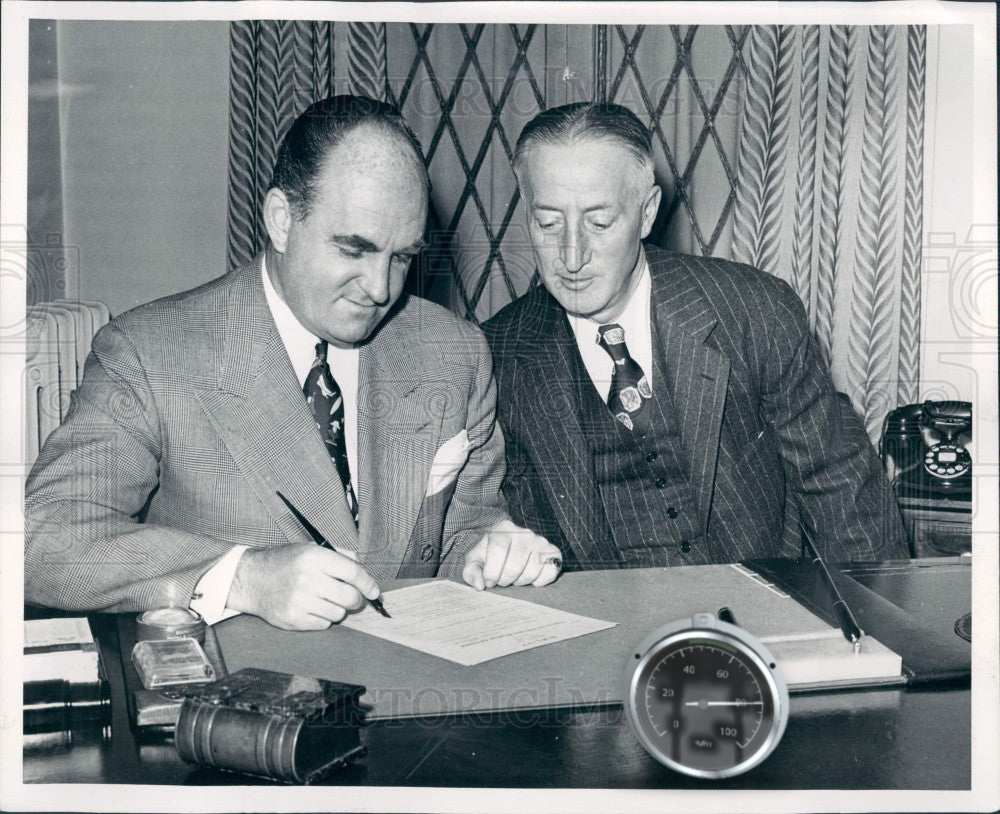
80 %
